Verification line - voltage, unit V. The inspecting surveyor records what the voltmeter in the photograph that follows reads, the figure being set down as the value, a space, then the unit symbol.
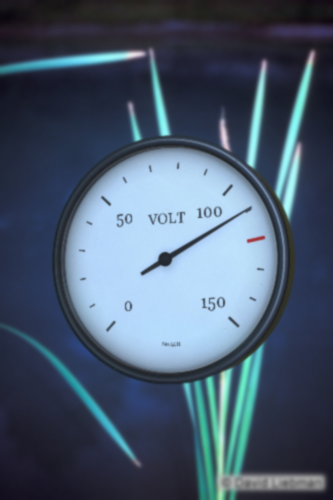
110 V
